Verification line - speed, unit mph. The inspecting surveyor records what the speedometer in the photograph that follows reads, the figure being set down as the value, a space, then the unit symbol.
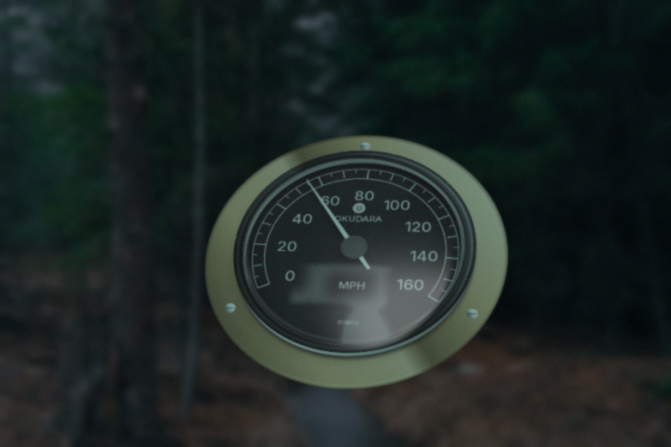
55 mph
